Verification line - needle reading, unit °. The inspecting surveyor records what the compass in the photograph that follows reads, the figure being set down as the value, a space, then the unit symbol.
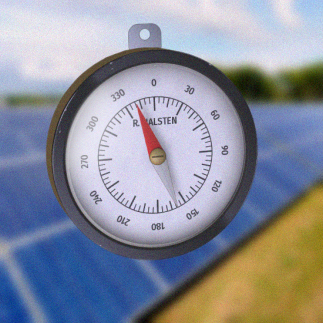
340 °
